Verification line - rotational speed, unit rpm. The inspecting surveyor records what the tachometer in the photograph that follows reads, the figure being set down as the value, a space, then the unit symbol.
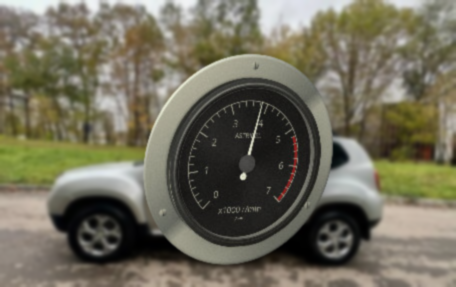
3800 rpm
